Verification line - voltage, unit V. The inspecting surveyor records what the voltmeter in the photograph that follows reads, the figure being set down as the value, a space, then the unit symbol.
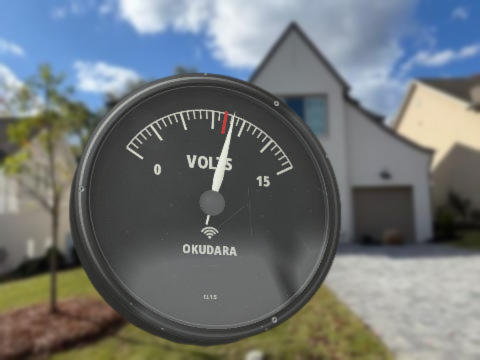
9 V
